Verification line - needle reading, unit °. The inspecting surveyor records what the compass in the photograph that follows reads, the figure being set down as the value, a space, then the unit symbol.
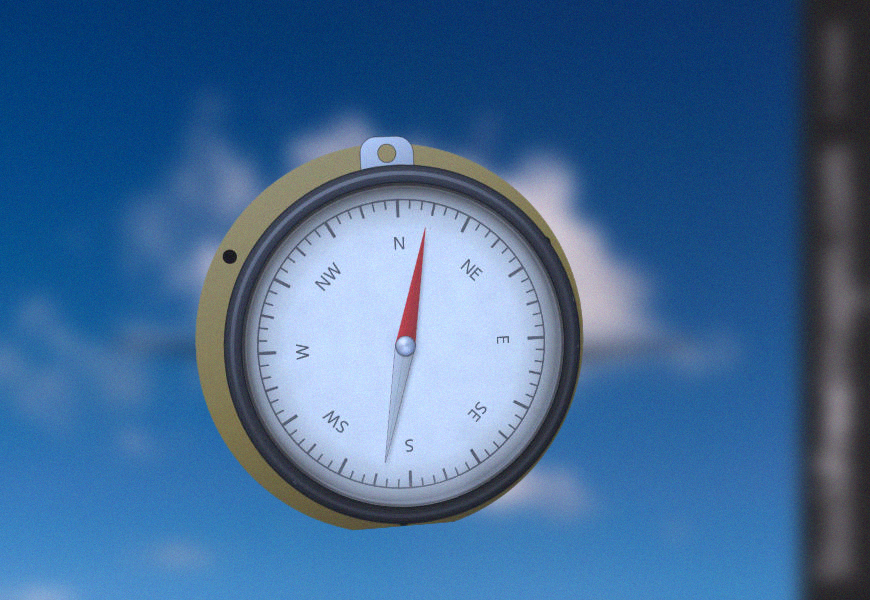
12.5 °
